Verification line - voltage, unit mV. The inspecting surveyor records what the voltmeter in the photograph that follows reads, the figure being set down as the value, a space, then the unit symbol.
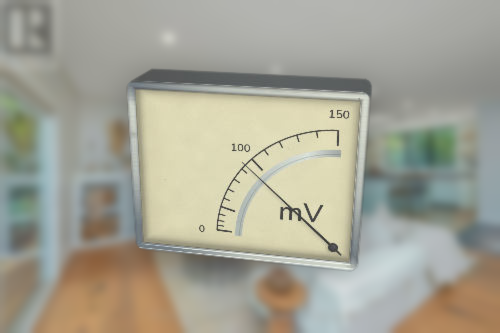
95 mV
